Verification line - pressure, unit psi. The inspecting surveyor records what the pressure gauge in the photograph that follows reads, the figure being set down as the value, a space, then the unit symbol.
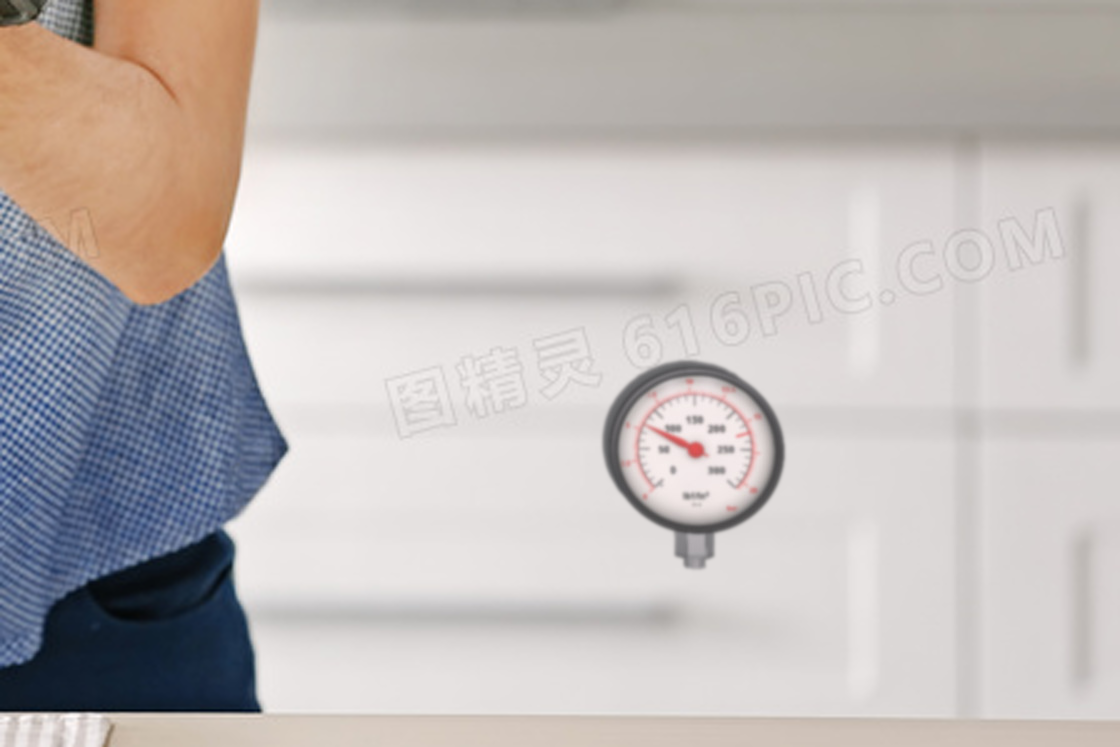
80 psi
